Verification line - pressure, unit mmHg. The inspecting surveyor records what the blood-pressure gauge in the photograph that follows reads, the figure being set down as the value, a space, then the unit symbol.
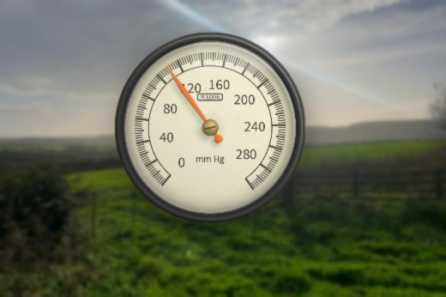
110 mmHg
